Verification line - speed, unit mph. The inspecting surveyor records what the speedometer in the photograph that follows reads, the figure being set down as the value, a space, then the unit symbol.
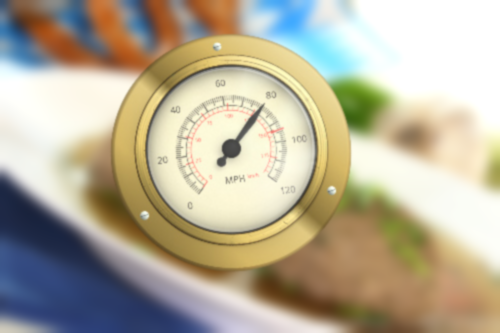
80 mph
